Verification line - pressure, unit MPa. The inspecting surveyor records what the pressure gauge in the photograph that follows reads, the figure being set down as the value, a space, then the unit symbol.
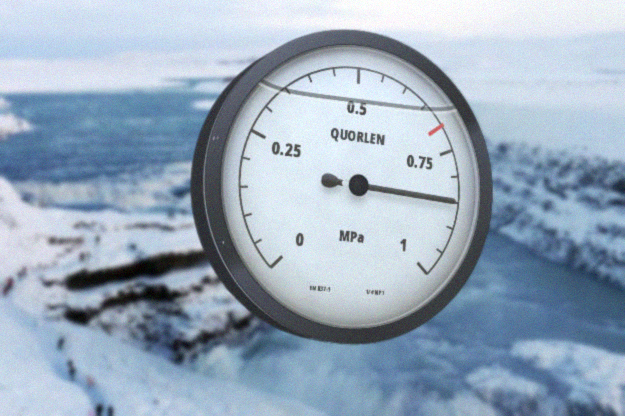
0.85 MPa
